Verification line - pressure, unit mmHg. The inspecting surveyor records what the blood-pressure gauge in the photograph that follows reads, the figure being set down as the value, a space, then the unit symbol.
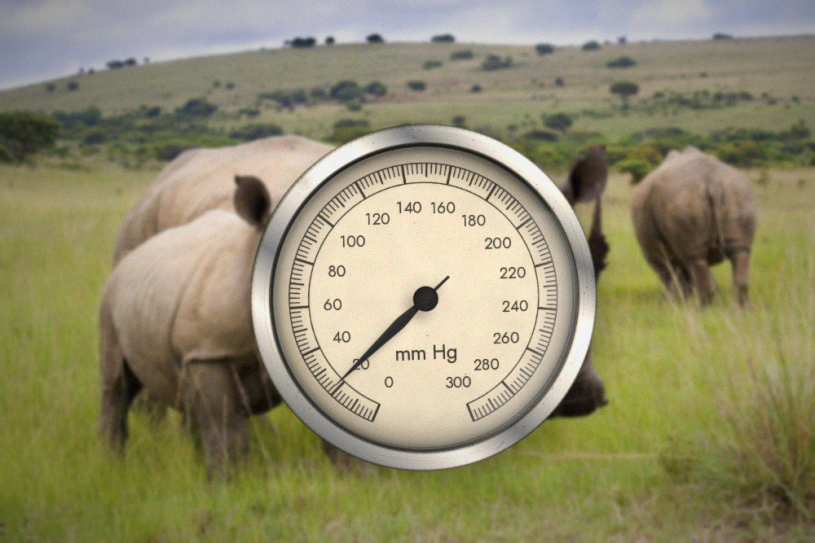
22 mmHg
